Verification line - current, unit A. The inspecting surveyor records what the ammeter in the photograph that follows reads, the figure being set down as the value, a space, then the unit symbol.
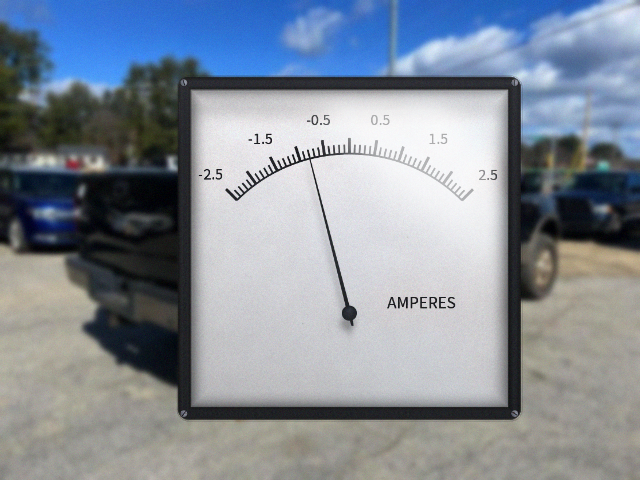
-0.8 A
